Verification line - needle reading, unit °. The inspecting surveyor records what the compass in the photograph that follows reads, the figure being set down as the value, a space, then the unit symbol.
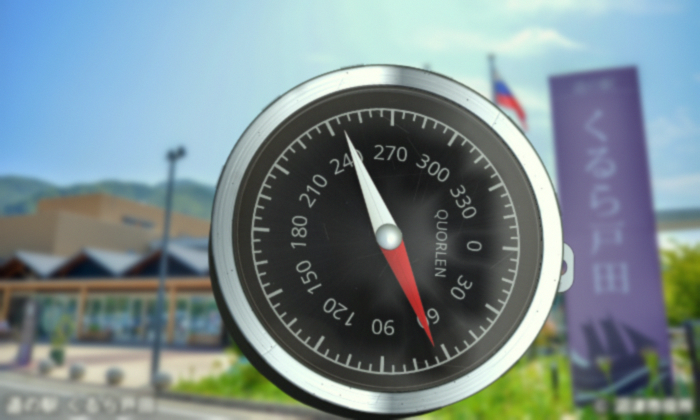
65 °
